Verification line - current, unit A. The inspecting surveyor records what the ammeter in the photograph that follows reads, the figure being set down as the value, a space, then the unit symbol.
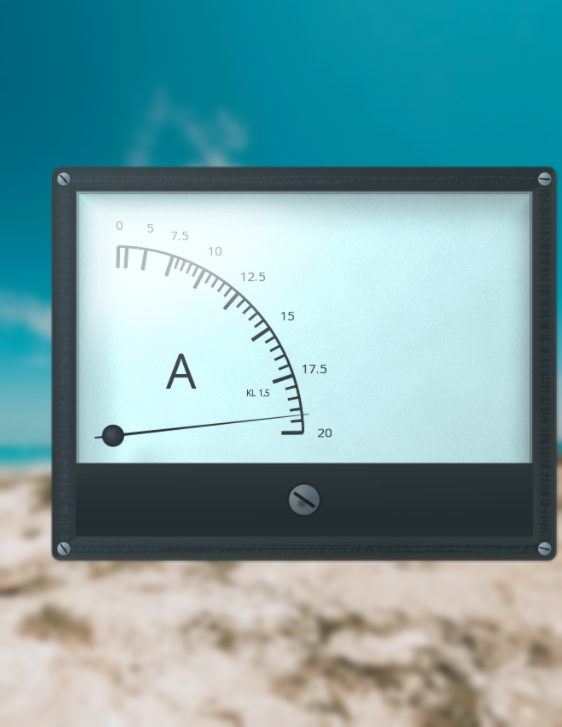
19.25 A
